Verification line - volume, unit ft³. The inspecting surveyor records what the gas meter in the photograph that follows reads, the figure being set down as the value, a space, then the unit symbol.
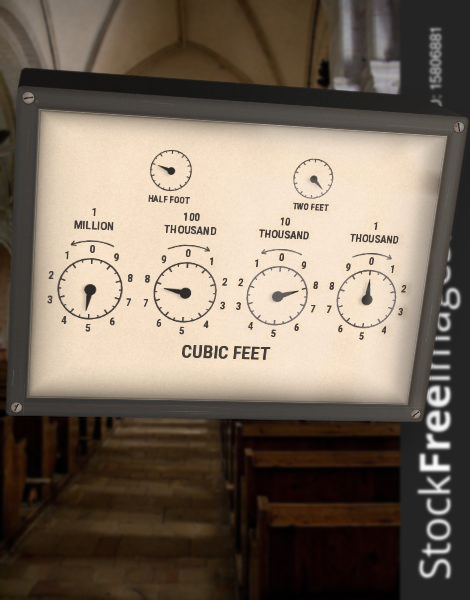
478000 ft³
